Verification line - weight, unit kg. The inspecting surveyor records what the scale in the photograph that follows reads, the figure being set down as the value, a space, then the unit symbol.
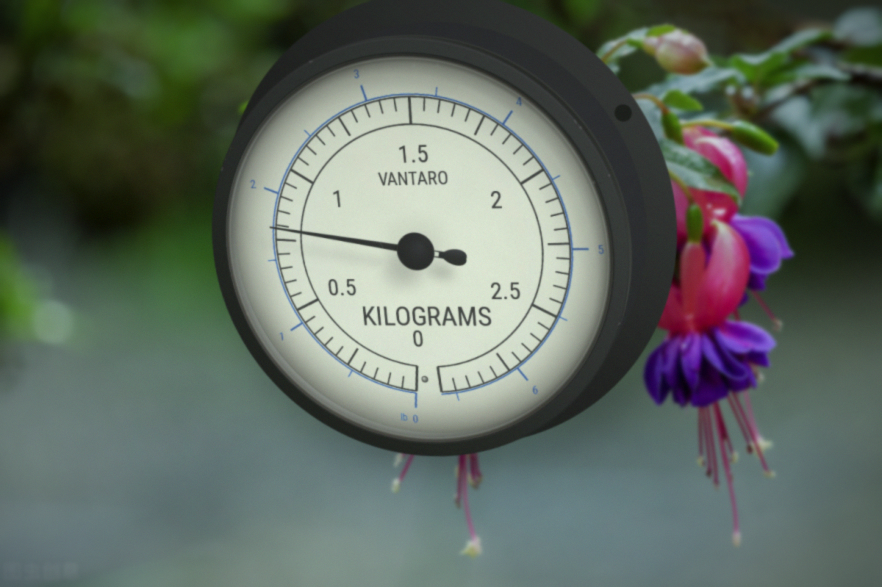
0.8 kg
